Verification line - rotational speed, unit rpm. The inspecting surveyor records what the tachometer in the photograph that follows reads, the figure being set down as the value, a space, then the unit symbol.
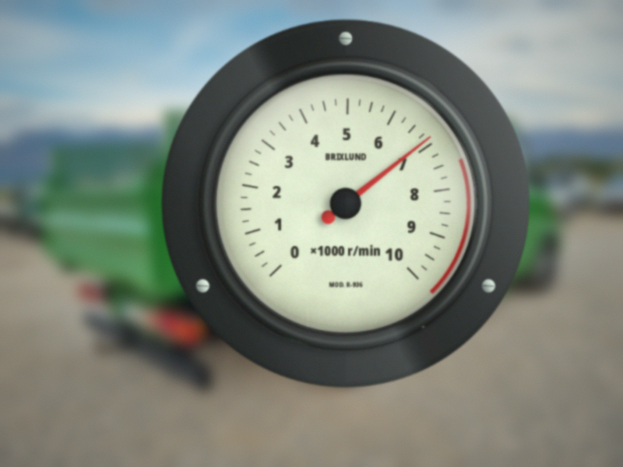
6875 rpm
